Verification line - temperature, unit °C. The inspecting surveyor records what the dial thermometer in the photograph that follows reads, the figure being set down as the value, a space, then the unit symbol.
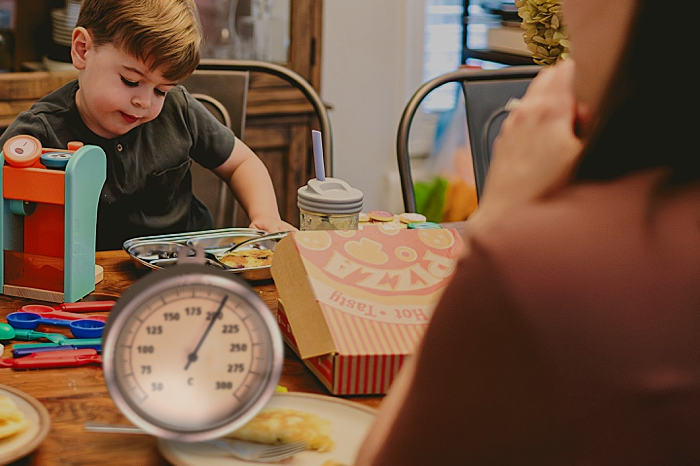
200 °C
